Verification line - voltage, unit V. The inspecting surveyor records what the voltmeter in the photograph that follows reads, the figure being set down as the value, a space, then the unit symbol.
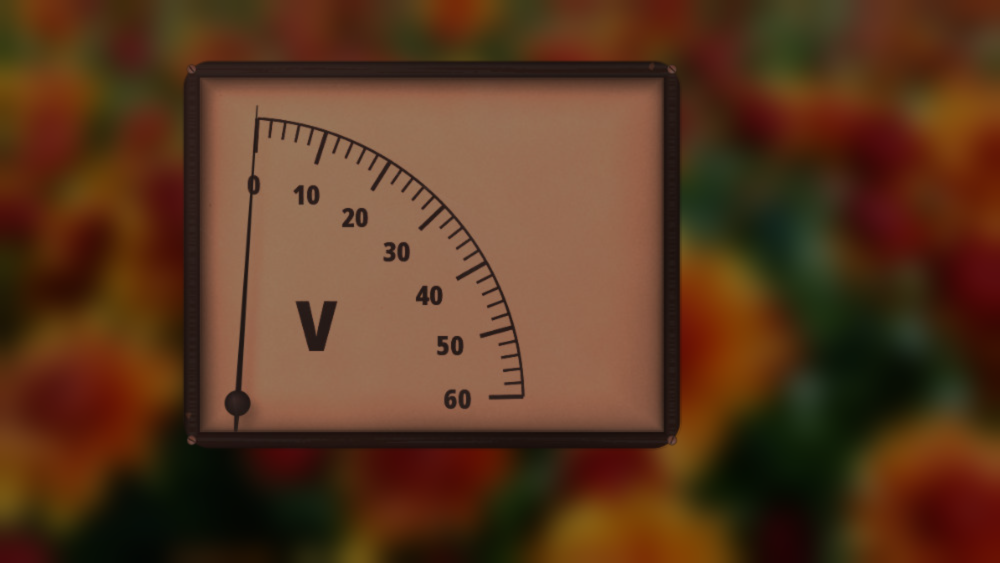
0 V
